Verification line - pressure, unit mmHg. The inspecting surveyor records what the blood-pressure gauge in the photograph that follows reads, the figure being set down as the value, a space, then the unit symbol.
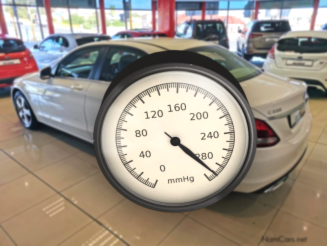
290 mmHg
